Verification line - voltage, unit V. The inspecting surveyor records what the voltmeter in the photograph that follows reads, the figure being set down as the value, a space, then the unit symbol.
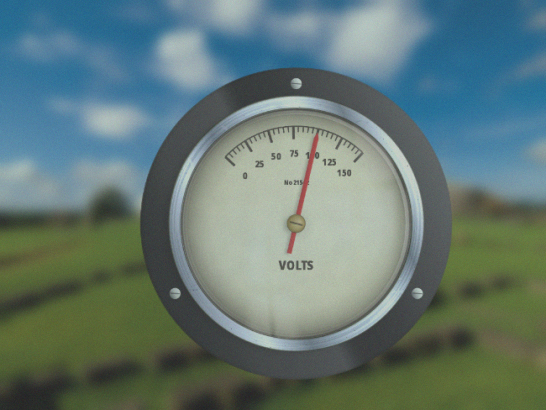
100 V
